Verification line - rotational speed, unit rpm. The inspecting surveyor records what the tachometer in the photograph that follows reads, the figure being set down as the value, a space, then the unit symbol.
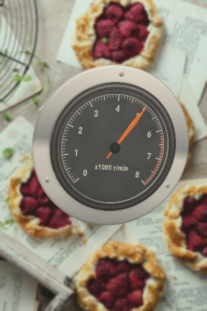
5000 rpm
